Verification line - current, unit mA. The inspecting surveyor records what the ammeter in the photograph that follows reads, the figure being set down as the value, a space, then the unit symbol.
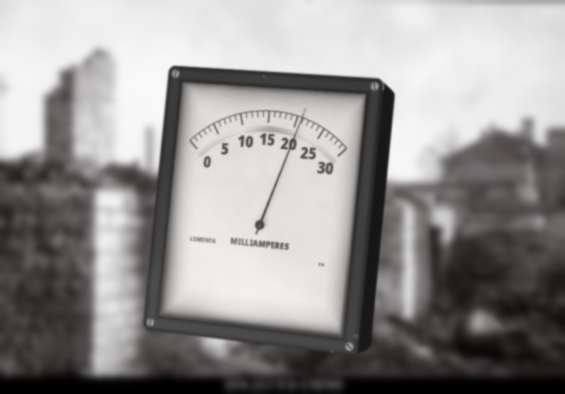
21 mA
